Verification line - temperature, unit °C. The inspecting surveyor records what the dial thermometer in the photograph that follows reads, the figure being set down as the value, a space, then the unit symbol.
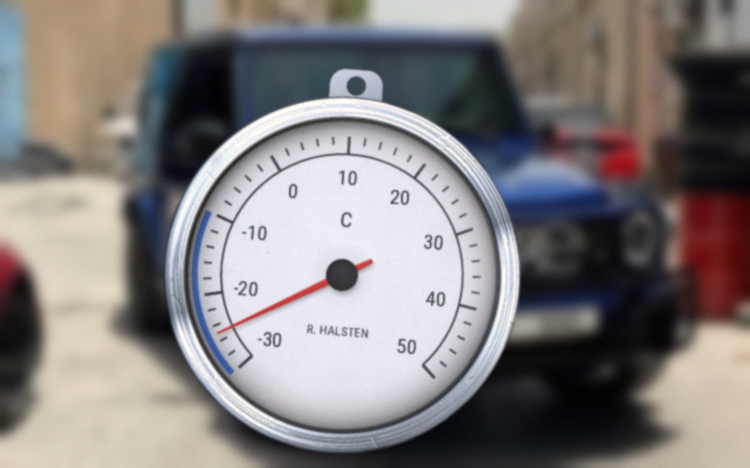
-25 °C
